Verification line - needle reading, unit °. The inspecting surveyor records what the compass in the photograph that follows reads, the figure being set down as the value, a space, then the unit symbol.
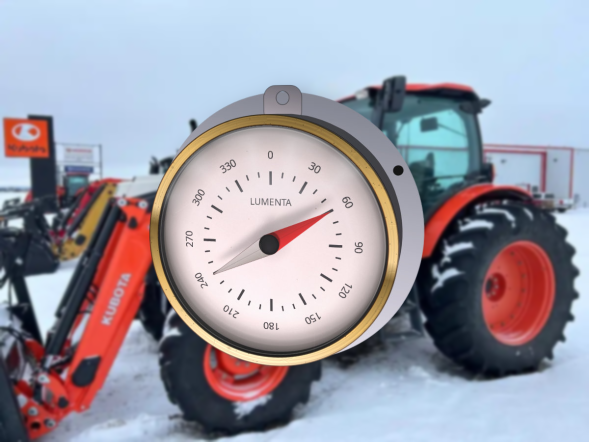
60 °
